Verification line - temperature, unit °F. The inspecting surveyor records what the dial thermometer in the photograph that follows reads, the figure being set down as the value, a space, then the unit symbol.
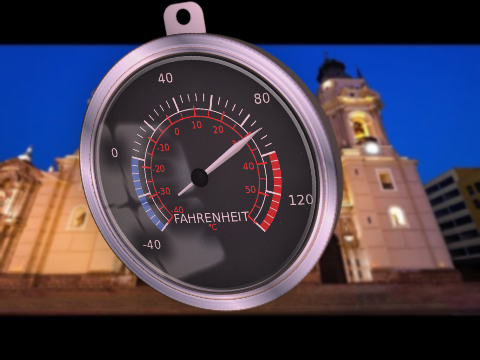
88 °F
